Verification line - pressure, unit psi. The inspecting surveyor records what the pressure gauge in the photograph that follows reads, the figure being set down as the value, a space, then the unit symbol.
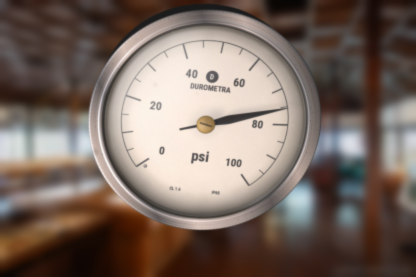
75 psi
